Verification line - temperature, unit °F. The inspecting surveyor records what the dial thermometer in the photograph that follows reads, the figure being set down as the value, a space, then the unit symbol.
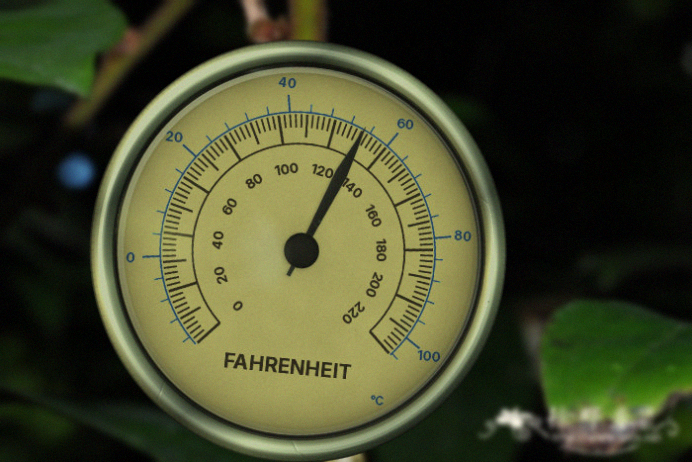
130 °F
